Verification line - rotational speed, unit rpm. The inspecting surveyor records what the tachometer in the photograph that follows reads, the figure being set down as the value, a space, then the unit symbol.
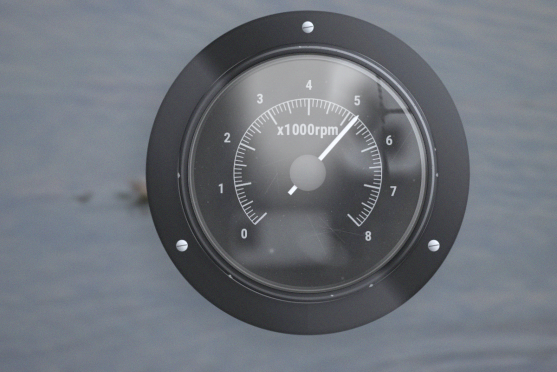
5200 rpm
